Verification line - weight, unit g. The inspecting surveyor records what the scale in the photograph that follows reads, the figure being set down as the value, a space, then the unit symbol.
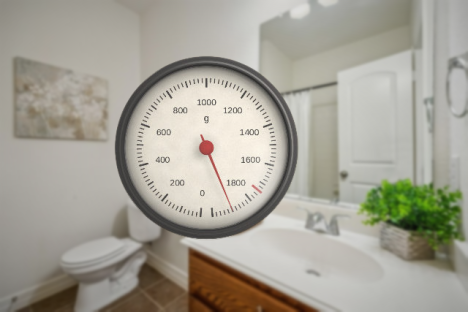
1900 g
